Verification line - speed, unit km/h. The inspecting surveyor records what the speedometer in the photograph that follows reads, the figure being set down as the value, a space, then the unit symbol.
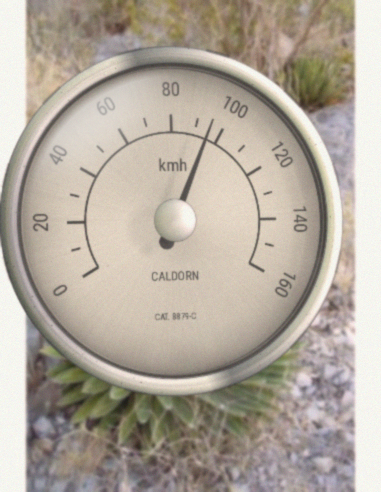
95 km/h
